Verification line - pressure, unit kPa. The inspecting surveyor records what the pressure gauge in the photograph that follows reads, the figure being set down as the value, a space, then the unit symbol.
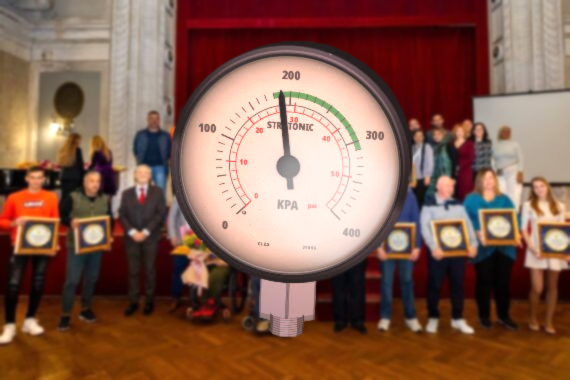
190 kPa
